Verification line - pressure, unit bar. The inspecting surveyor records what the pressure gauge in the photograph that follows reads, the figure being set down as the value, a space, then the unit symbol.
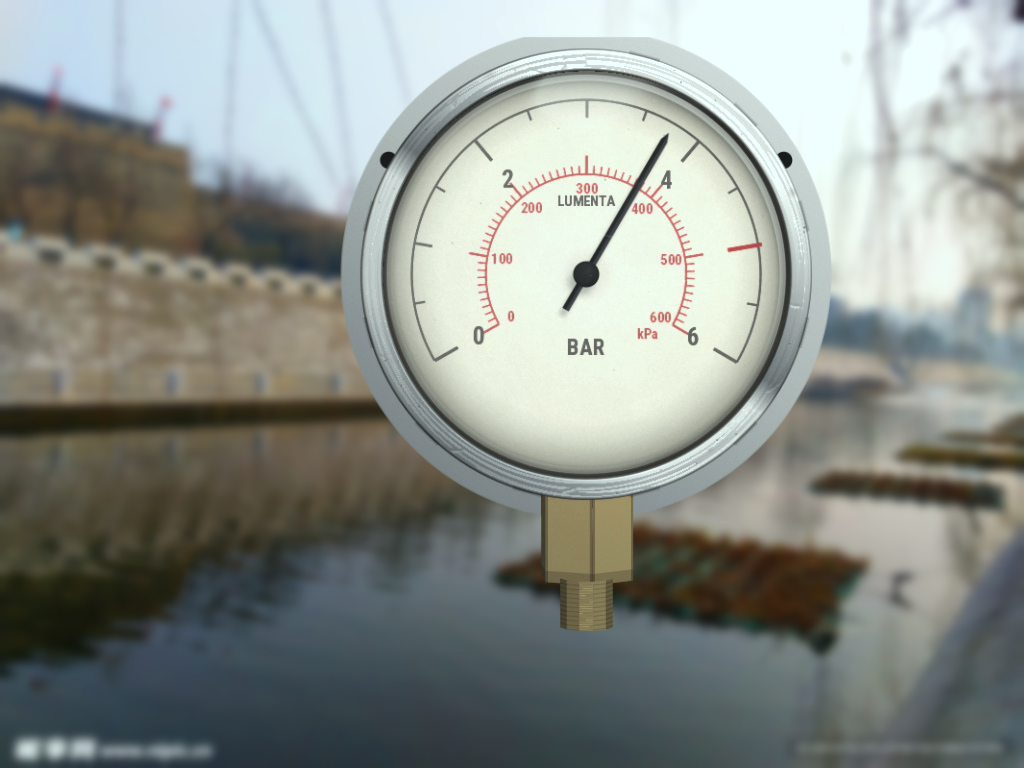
3.75 bar
